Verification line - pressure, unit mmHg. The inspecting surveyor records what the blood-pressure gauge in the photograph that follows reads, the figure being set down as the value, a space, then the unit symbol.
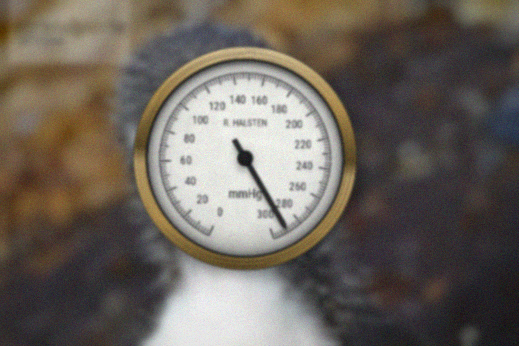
290 mmHg
